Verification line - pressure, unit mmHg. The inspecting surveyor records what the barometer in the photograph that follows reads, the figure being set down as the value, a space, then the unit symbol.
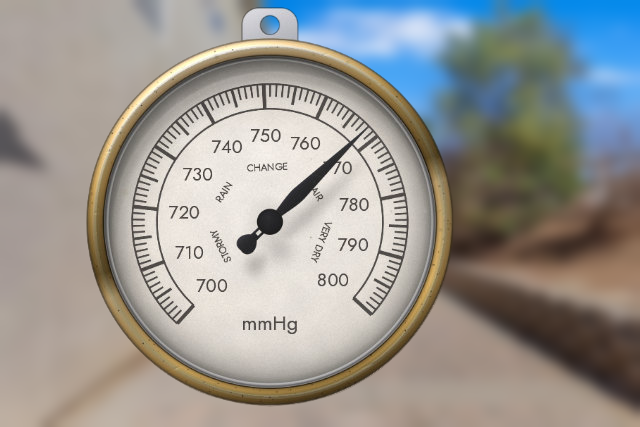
768 mmHg
